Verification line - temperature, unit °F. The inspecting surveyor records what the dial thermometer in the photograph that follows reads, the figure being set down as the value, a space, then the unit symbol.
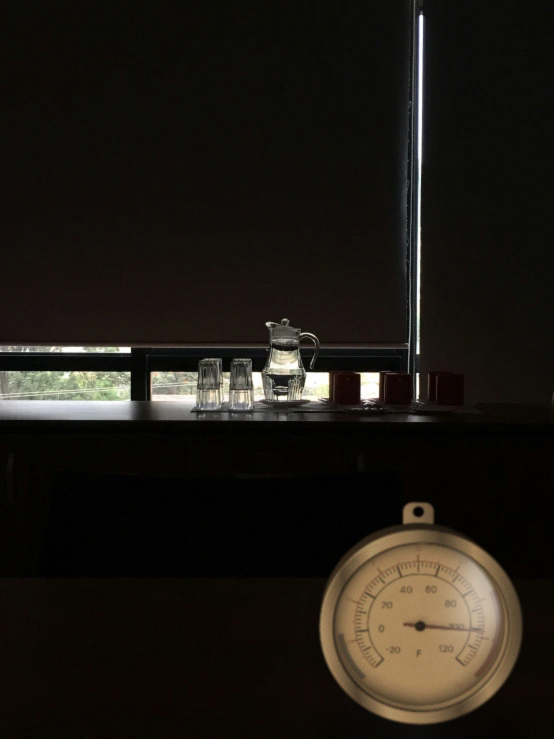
100 °F
